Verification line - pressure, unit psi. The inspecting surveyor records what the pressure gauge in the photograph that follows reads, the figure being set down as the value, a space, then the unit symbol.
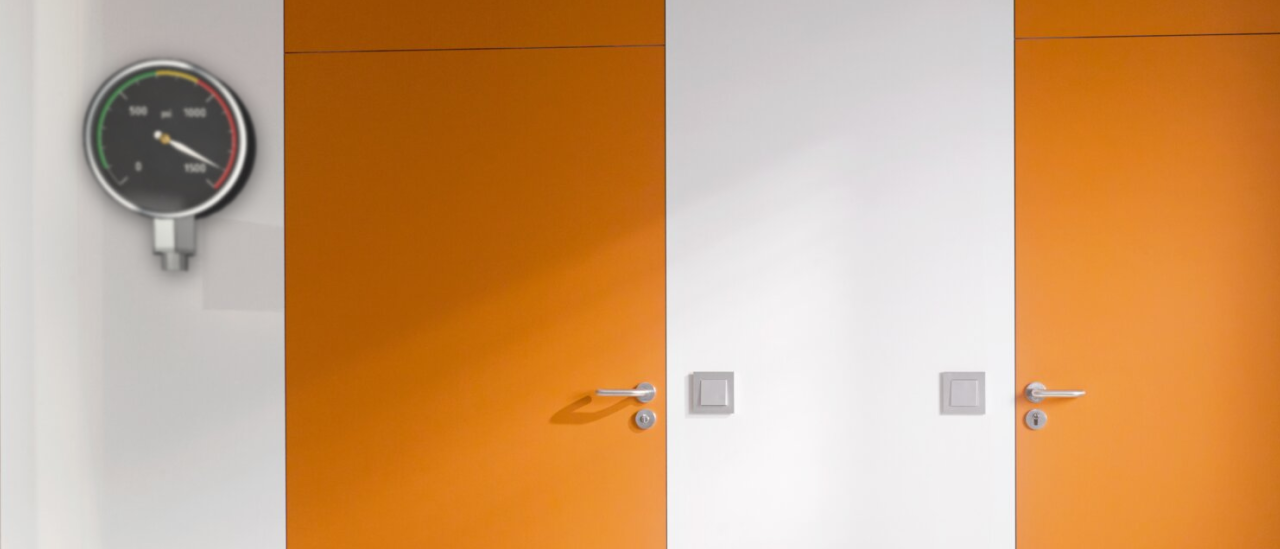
1400 psi
